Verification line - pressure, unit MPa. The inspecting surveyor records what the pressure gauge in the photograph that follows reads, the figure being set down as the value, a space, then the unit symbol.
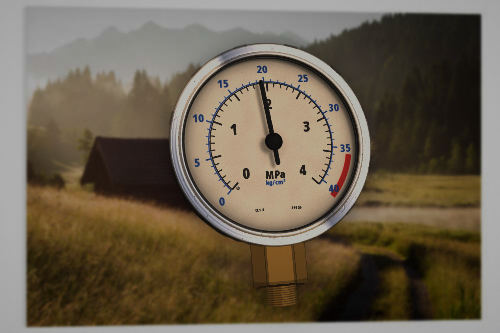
1.9 MPa
